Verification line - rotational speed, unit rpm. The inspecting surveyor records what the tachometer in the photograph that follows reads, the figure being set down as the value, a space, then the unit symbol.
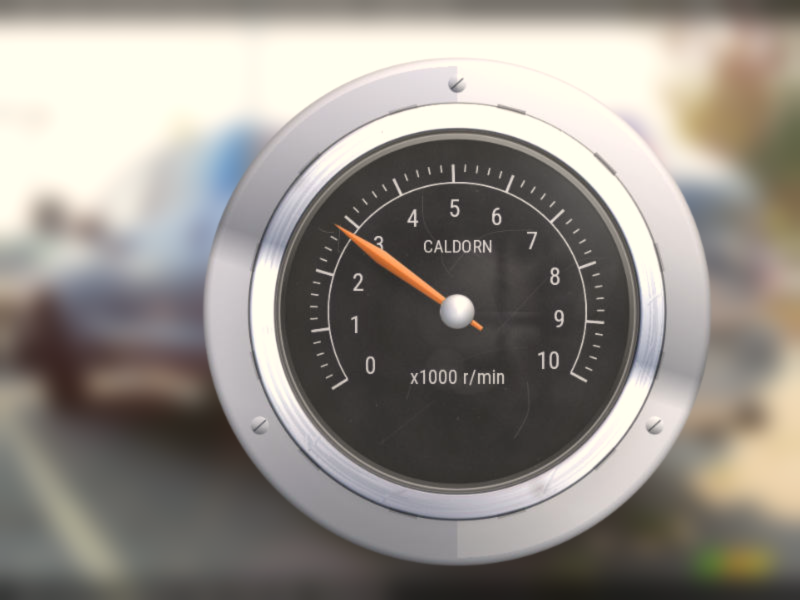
2800 rpm
